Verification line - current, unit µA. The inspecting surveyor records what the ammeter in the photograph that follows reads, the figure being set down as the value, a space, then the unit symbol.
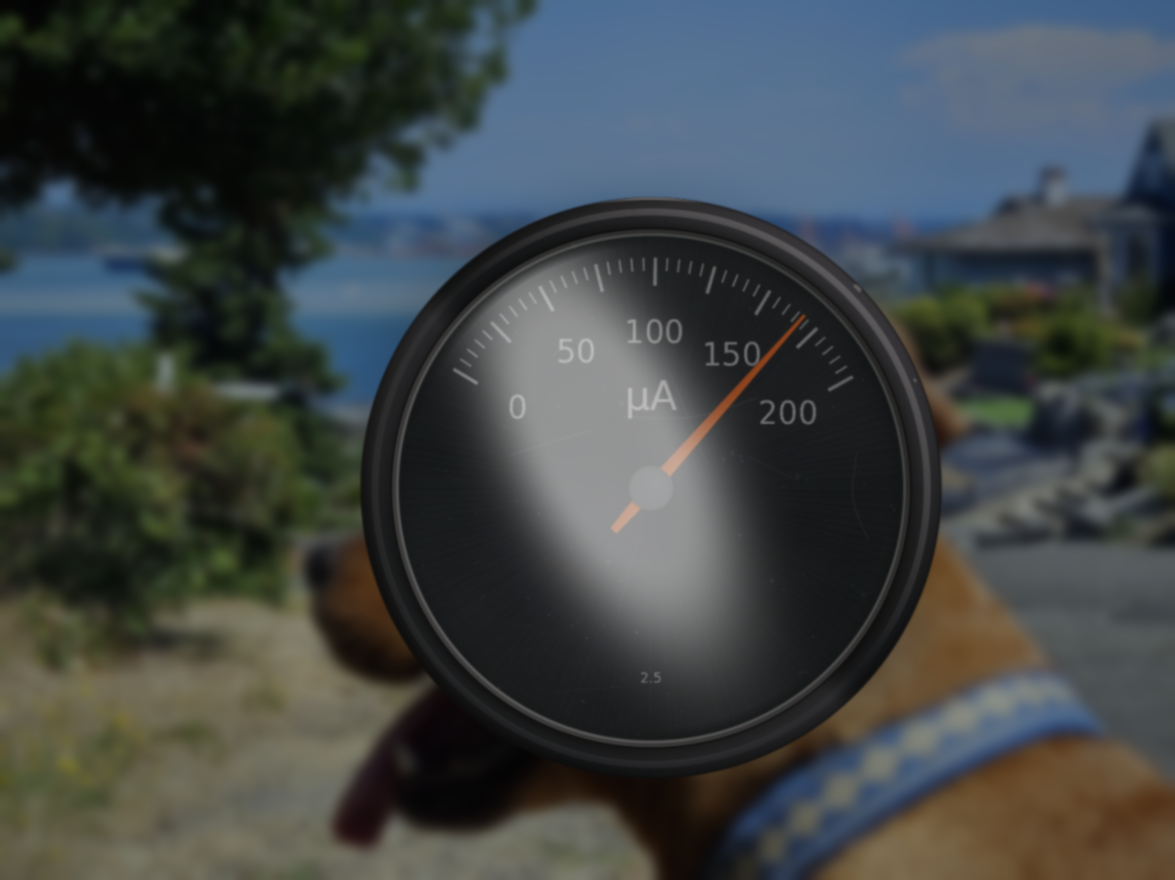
167.5 µA
